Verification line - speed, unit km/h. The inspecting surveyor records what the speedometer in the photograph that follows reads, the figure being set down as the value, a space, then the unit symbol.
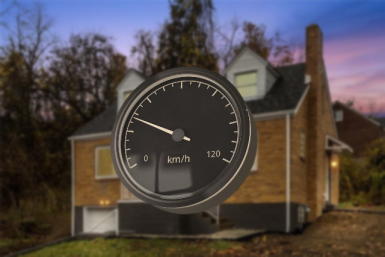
27.5 km/h
